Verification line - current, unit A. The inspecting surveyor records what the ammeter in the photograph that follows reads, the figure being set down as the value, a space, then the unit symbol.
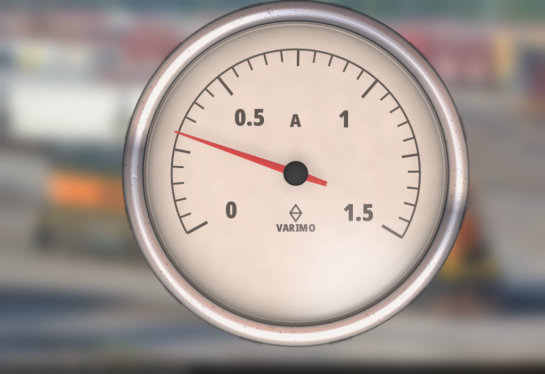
0.3 A
